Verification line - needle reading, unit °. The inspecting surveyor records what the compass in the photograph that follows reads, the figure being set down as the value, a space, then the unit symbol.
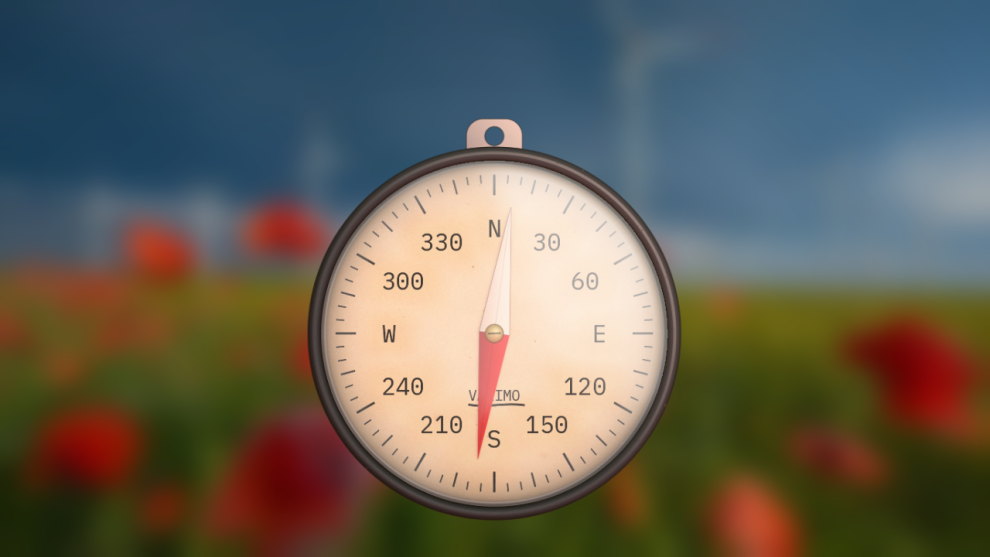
187.5 °
